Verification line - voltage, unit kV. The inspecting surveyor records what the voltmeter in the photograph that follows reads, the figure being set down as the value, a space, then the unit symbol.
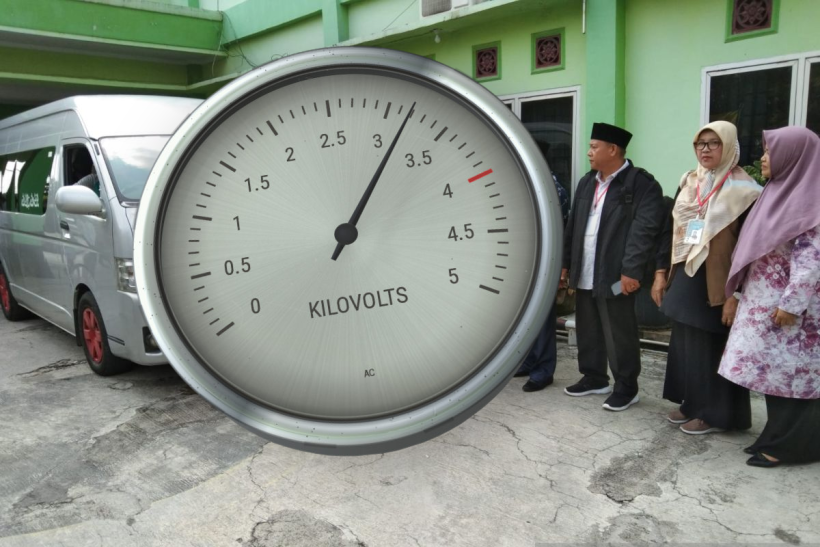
3.2 kV
